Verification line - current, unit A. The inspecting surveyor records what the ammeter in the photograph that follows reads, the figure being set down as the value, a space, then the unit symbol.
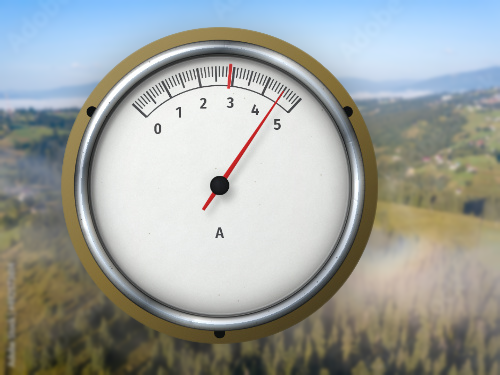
4.5 A
